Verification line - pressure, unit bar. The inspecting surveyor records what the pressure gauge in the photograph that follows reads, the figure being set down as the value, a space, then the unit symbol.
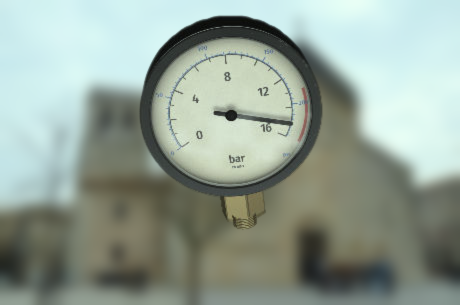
15 bar
